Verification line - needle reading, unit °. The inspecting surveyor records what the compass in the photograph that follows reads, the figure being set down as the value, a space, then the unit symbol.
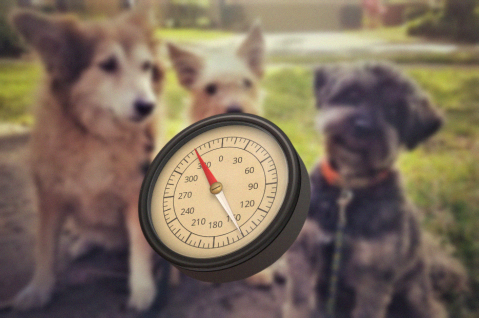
330 °
